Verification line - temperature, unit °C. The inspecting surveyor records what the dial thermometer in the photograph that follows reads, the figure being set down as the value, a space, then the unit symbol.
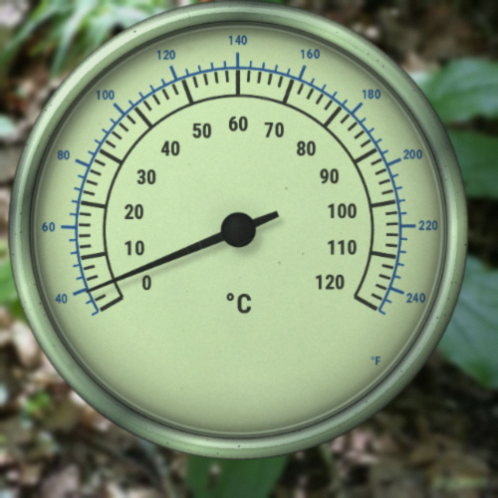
4 °C
